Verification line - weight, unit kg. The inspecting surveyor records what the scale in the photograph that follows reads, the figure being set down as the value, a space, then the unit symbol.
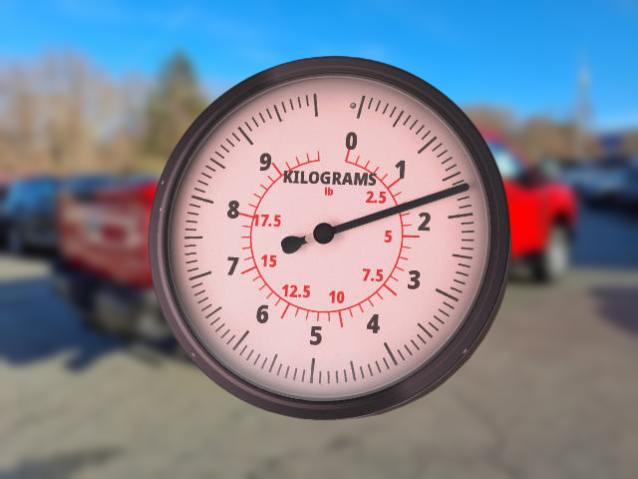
1.7 kg
